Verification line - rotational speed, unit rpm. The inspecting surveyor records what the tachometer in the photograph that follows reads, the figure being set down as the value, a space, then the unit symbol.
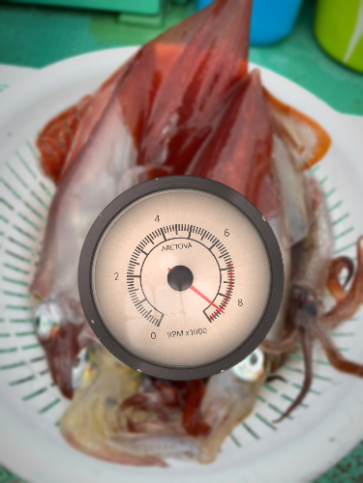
8500 rpm
